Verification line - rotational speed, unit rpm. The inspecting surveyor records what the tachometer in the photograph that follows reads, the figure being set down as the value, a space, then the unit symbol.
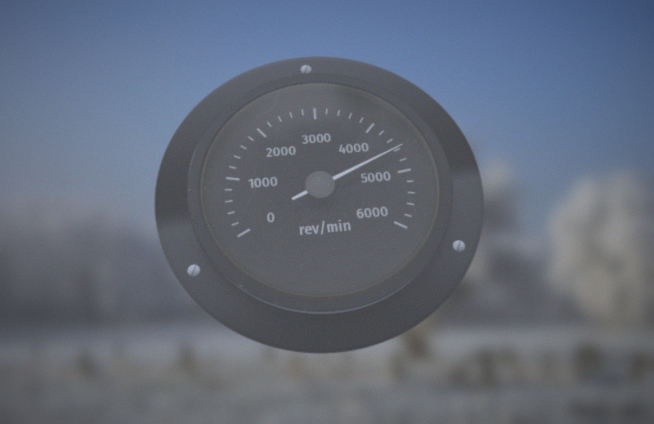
4600 rpm
